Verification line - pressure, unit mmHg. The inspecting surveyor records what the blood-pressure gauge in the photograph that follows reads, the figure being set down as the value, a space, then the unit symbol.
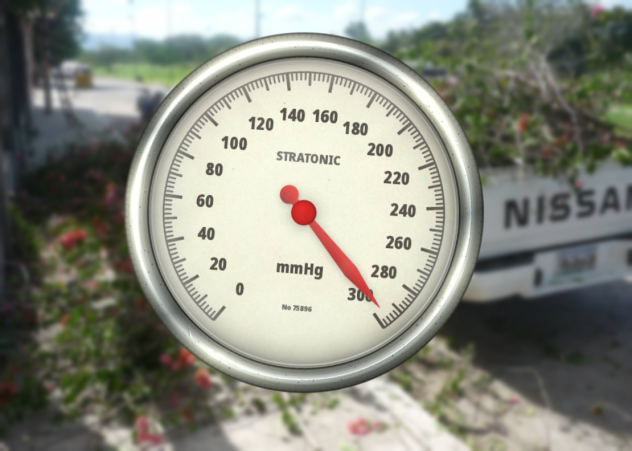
296 mmHg
